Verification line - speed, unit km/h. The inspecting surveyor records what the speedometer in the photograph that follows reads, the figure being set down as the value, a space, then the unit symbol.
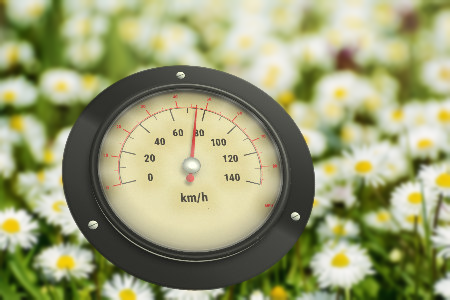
75 km/h
